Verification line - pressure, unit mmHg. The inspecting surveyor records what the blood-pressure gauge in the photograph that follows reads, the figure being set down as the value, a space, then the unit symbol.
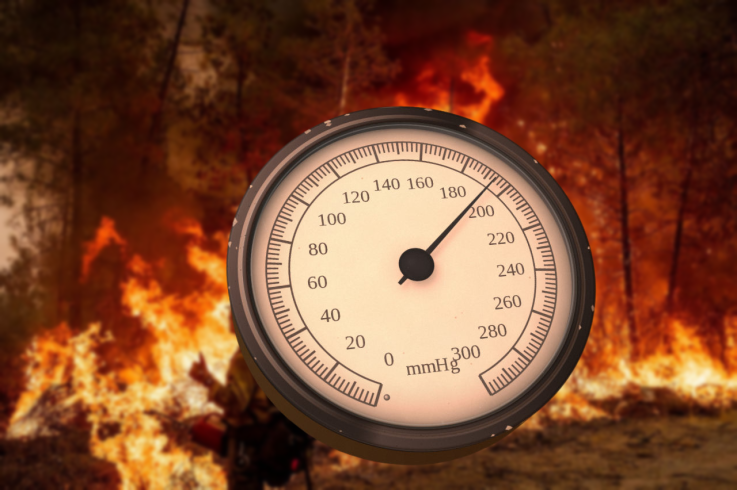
194 mmHg
